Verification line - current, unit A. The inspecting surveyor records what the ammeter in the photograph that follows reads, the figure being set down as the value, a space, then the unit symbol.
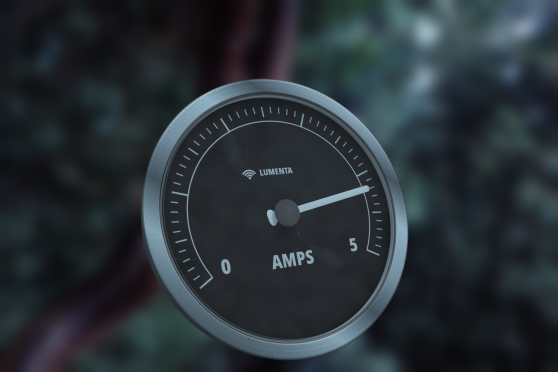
4.2 A
